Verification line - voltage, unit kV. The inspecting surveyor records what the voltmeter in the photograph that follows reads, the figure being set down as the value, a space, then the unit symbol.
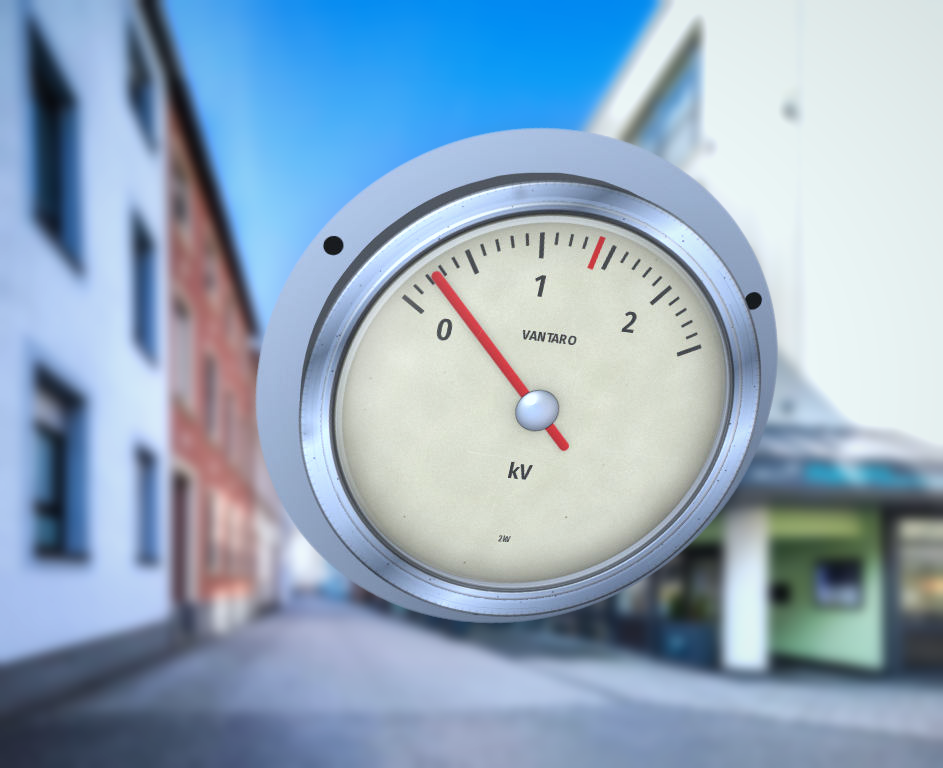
0.25 kV
